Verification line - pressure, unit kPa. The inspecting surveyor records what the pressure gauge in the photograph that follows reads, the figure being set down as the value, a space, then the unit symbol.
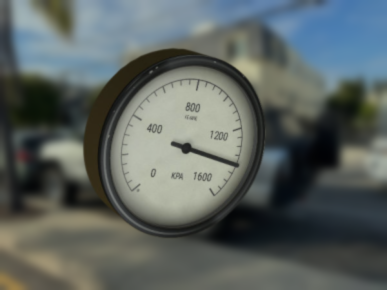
1400 kPa
